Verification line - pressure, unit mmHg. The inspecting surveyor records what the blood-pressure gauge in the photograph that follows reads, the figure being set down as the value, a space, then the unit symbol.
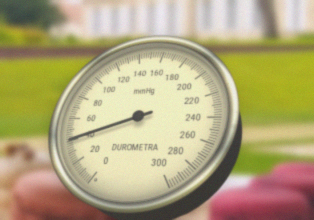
40 mmHg
